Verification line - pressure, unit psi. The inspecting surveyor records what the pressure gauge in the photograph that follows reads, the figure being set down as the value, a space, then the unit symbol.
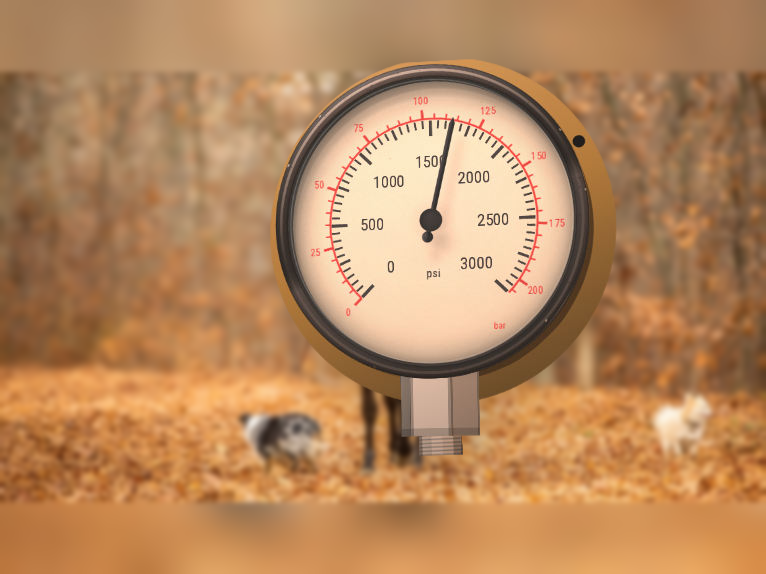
1650 psi
